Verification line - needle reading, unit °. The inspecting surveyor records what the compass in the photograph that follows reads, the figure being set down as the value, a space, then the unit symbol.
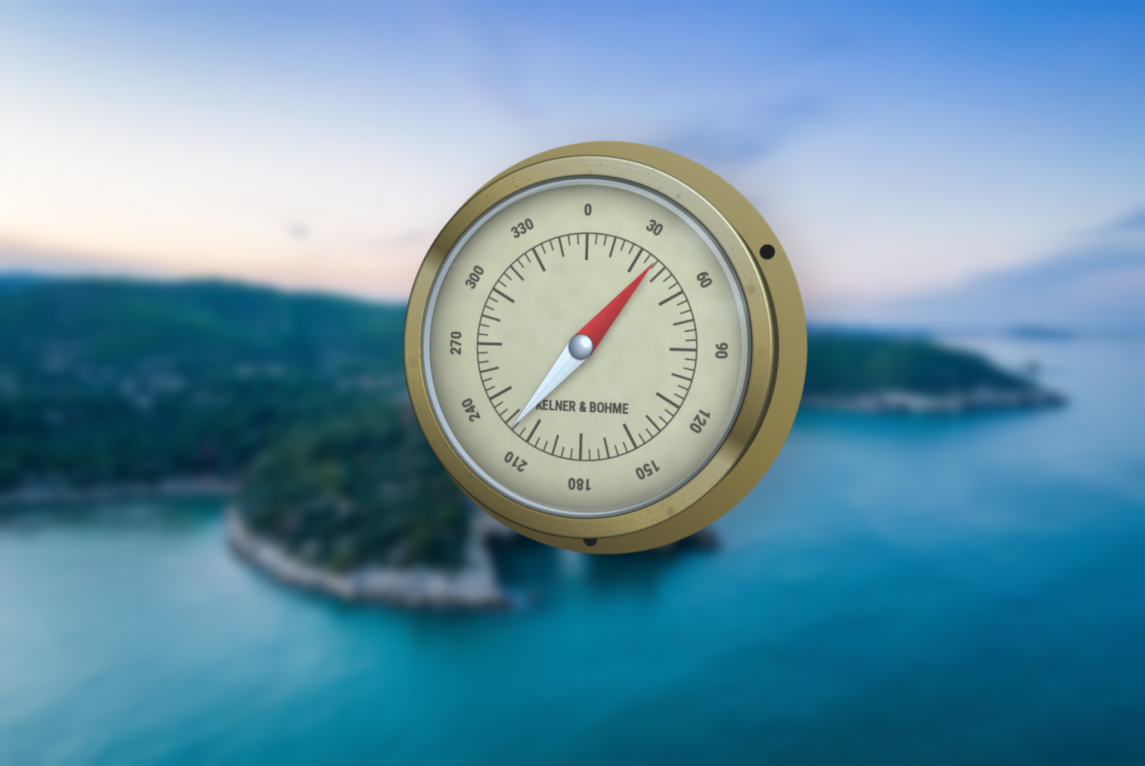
40 °
